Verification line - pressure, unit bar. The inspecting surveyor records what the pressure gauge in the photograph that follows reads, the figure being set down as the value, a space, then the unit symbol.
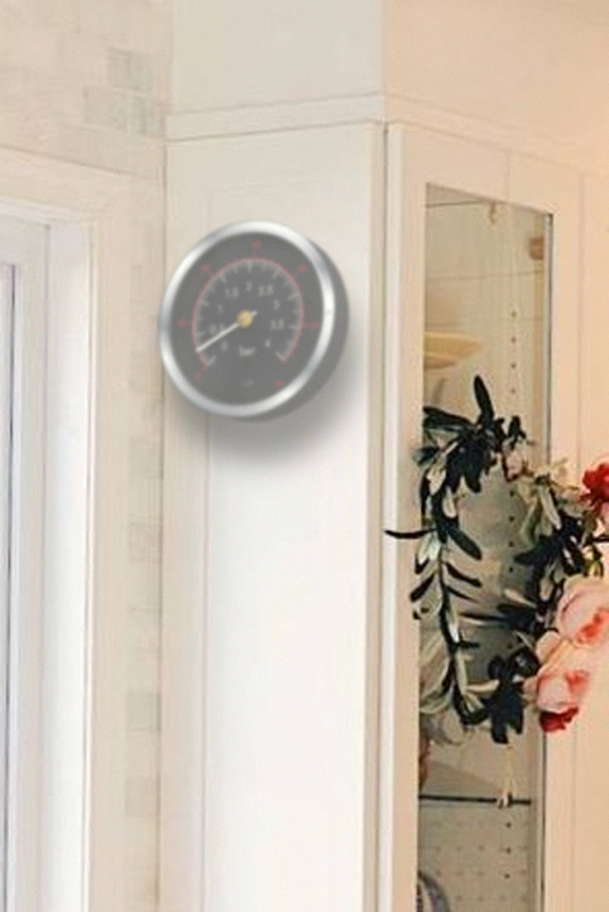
0.25 bar
